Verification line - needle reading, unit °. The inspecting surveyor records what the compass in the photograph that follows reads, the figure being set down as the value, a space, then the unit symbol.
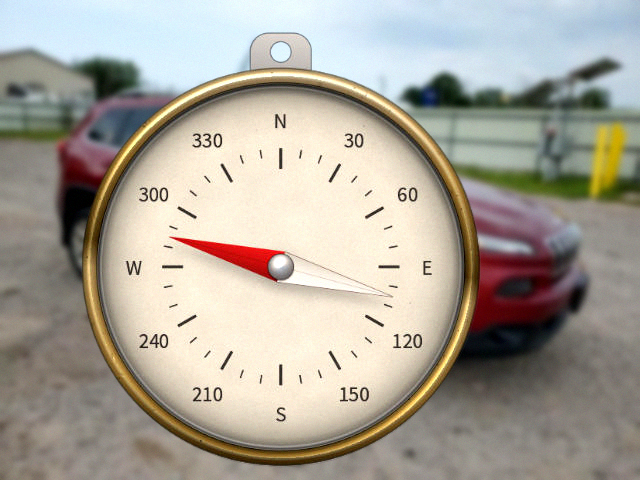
285 °
